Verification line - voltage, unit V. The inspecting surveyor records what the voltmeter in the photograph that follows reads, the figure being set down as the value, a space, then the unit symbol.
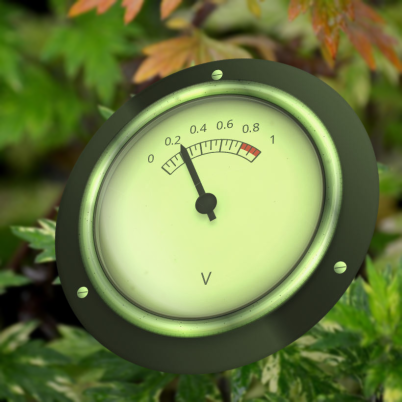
0.25 V
